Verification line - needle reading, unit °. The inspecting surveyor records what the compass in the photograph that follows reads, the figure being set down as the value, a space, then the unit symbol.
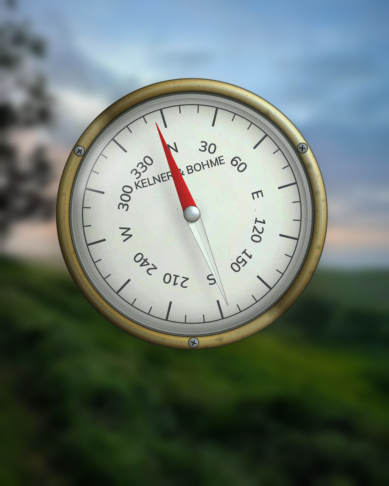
355 °
